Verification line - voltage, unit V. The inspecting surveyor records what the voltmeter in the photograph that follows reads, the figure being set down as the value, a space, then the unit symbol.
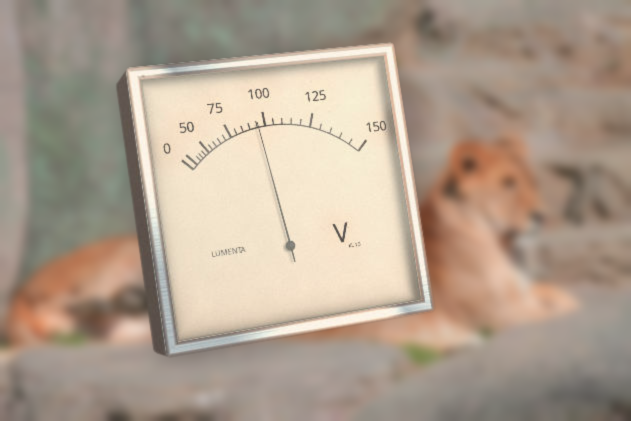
95 V
